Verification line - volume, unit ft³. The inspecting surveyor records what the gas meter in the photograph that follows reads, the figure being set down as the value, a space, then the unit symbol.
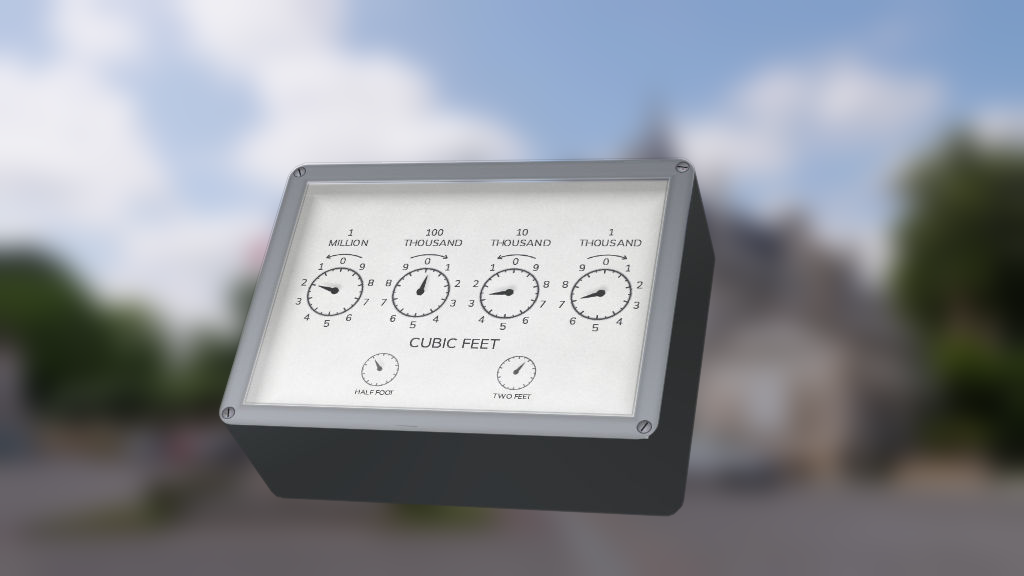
202700 ft³
